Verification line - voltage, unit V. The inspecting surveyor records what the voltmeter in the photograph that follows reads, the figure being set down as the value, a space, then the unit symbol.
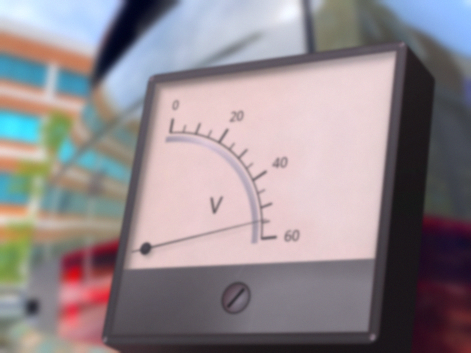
55 V
